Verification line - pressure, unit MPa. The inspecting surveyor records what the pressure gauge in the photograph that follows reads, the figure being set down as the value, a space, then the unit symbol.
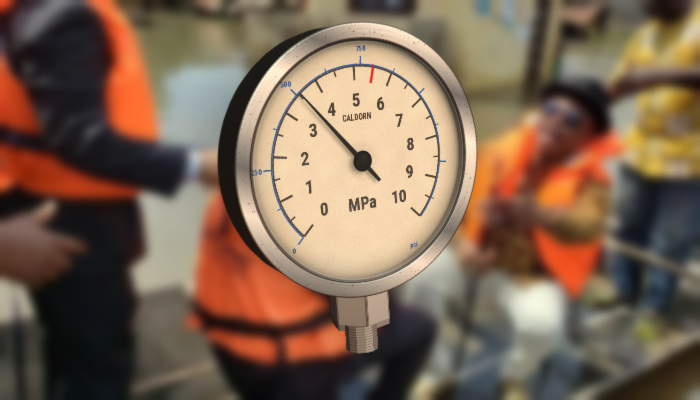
3.5 MPa
